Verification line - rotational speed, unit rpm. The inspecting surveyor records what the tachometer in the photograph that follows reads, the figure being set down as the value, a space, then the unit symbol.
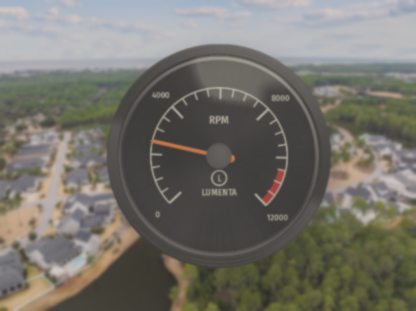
2500 rpm
